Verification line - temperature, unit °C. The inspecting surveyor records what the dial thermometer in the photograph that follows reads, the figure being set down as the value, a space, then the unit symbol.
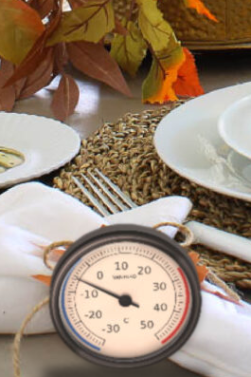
-5 °C
